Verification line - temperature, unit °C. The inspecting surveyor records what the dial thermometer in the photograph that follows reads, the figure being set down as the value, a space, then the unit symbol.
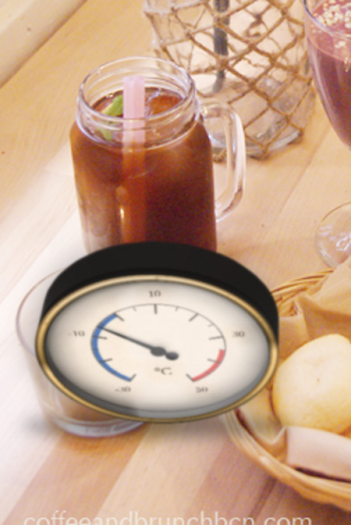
-5 °C
